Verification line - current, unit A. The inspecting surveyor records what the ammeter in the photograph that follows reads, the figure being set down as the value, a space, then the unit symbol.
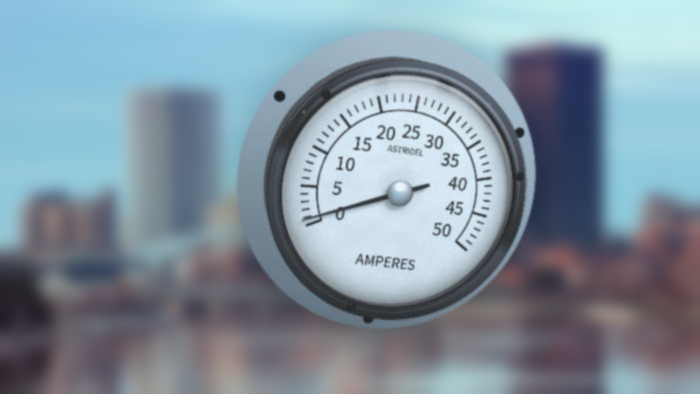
1 A
